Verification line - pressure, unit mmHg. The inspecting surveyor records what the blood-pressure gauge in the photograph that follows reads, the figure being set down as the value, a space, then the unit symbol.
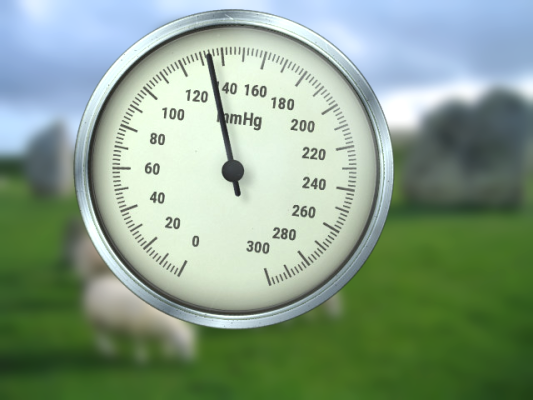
134 mmHg
